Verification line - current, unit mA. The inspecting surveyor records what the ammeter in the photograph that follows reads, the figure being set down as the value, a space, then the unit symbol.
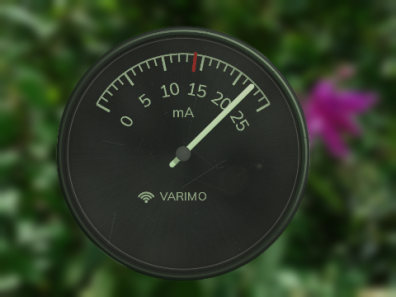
22 mA
